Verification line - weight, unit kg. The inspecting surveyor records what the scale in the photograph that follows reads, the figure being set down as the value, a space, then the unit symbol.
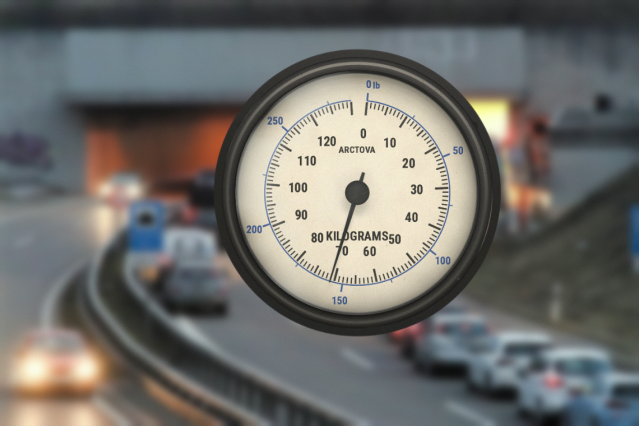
71 kg
